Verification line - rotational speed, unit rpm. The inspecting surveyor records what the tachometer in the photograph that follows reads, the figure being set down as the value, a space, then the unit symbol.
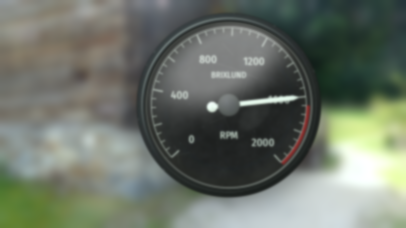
1600 rpm
